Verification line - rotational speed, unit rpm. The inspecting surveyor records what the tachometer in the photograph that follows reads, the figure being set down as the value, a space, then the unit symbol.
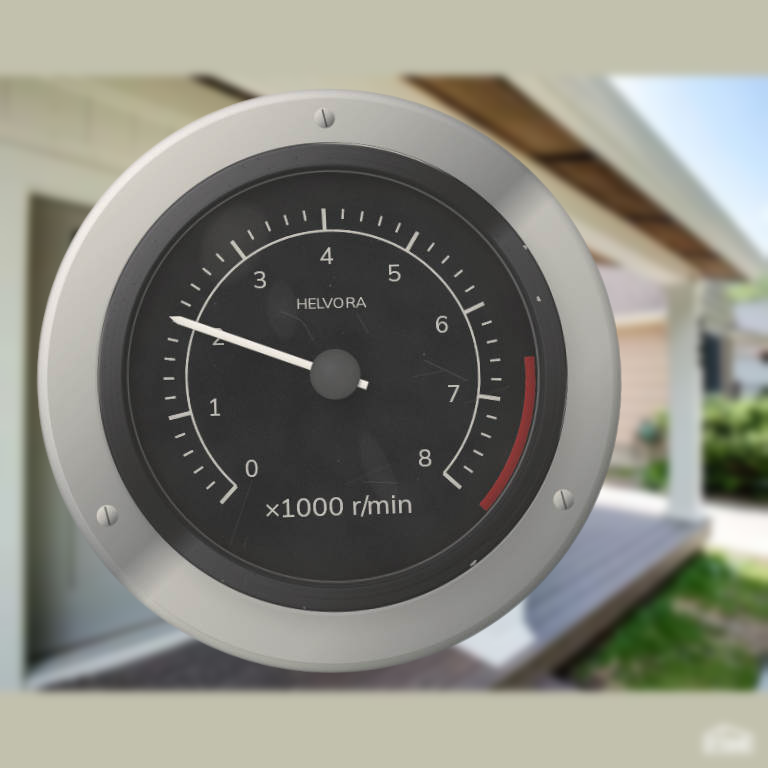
2000 rpm
